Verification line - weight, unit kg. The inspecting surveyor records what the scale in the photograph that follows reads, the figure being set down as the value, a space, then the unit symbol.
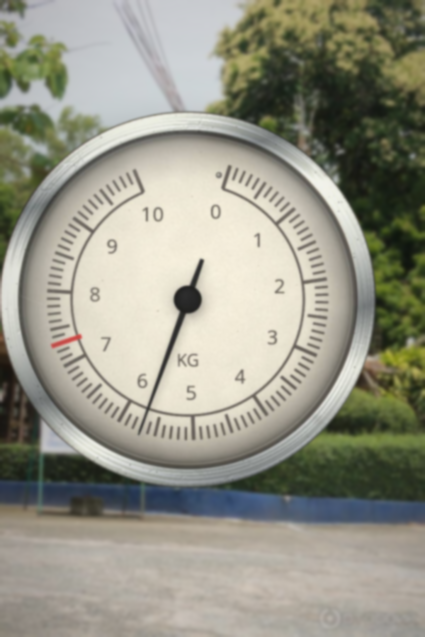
5.7 kg
